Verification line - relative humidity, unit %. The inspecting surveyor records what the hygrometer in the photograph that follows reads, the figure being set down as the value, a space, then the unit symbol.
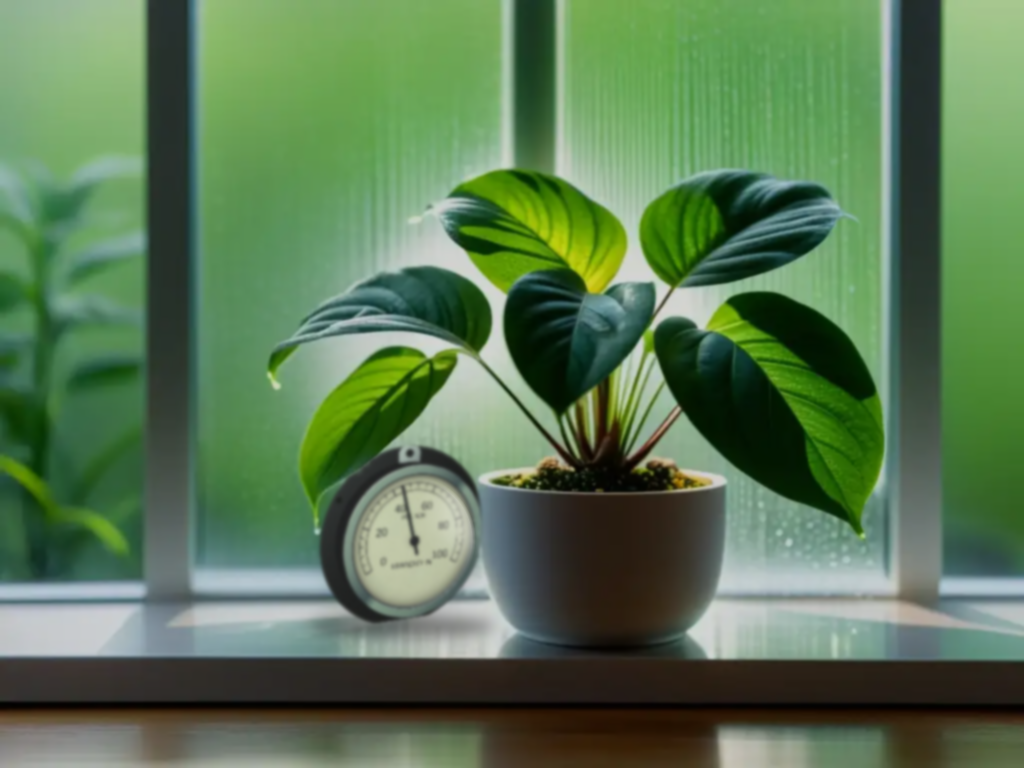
44 %
